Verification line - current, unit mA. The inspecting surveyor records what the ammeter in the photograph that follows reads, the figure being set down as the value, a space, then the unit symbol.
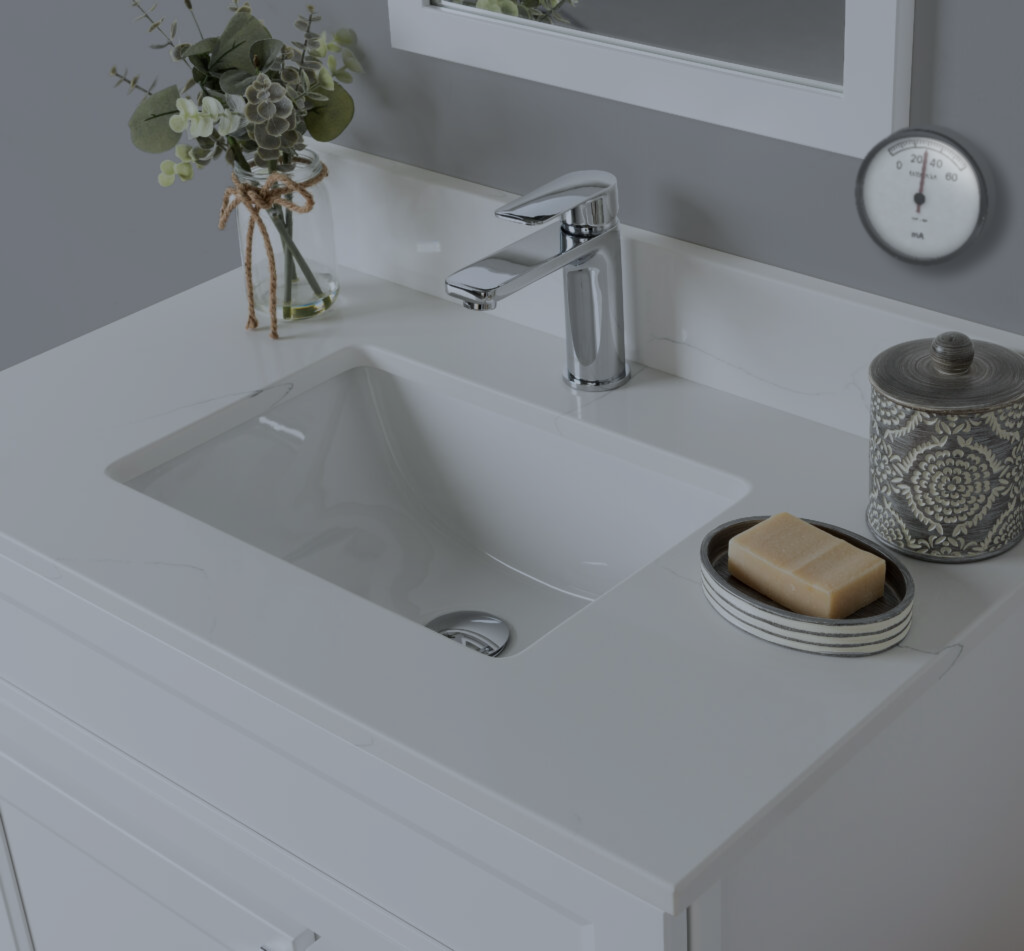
30 mA
